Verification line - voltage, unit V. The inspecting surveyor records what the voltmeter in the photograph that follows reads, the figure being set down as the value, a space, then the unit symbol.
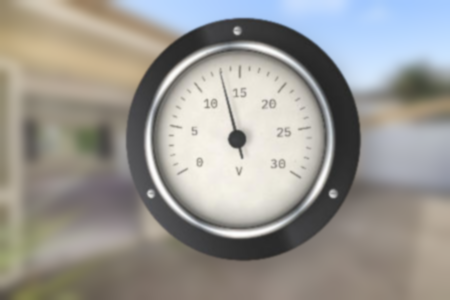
13 V
